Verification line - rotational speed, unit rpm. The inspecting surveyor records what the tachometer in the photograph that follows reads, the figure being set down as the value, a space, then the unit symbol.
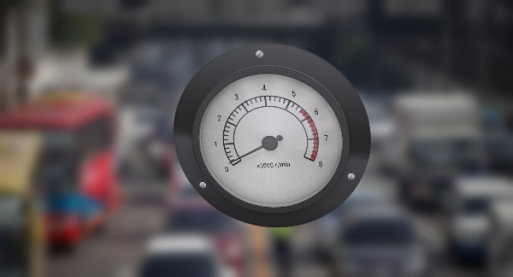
200 rpm
